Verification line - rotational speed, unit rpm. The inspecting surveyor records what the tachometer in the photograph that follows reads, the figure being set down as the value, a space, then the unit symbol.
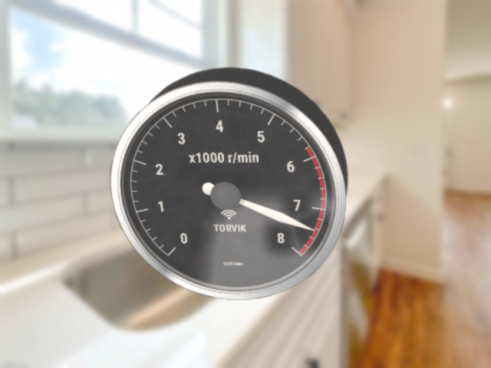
7400 rpm
